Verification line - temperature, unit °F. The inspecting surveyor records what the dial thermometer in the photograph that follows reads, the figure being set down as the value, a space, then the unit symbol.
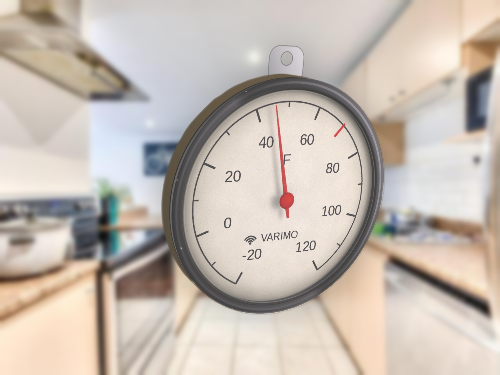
45 °F
